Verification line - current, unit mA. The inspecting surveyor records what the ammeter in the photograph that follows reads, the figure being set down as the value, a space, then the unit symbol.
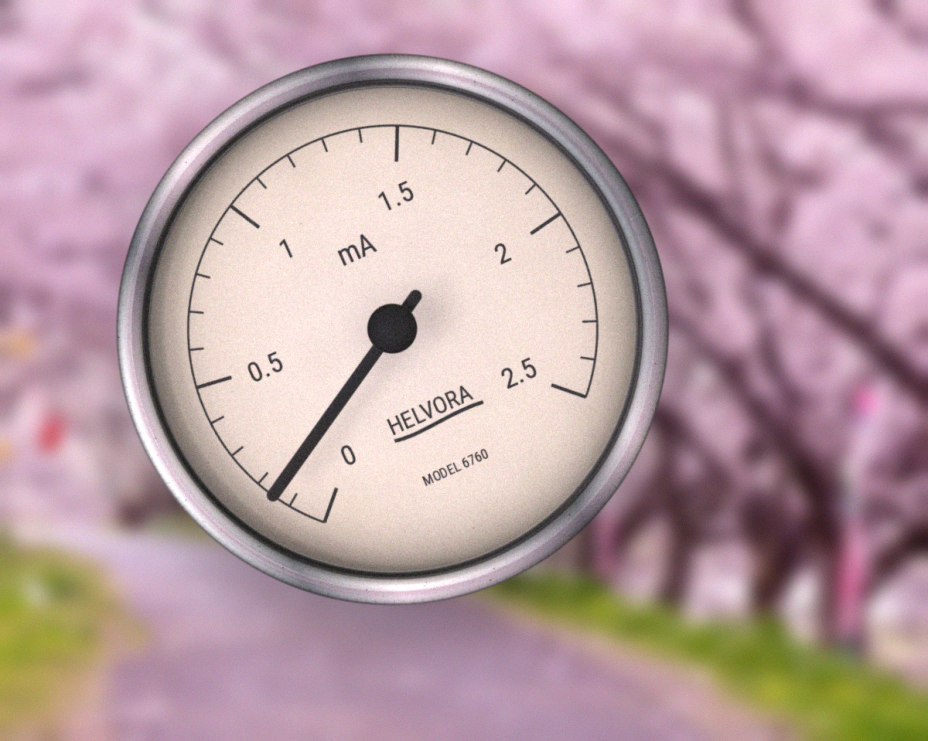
0.15 mA
